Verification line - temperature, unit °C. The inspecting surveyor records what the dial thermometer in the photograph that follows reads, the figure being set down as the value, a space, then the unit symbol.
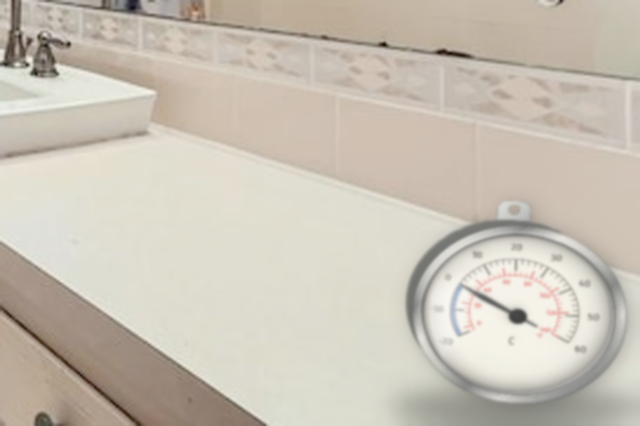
0 °C
